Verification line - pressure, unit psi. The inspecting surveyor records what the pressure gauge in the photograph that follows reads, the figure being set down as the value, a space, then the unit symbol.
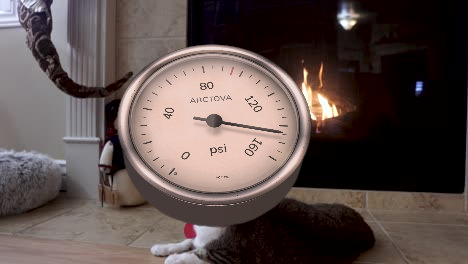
145 psi
